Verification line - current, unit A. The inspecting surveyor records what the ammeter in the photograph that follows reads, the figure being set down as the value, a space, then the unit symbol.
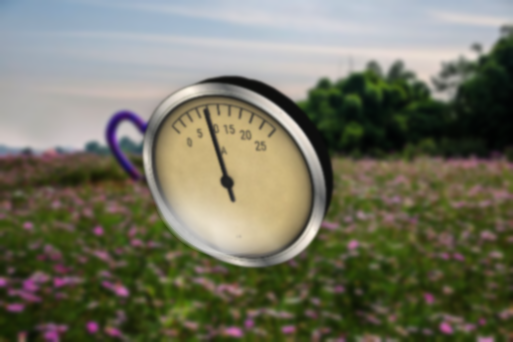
10 A
